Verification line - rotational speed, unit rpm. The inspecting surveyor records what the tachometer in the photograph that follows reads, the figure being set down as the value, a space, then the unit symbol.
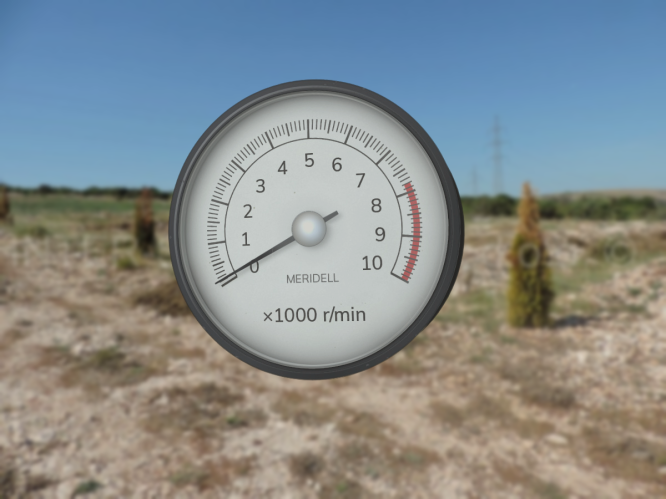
100 rpm
